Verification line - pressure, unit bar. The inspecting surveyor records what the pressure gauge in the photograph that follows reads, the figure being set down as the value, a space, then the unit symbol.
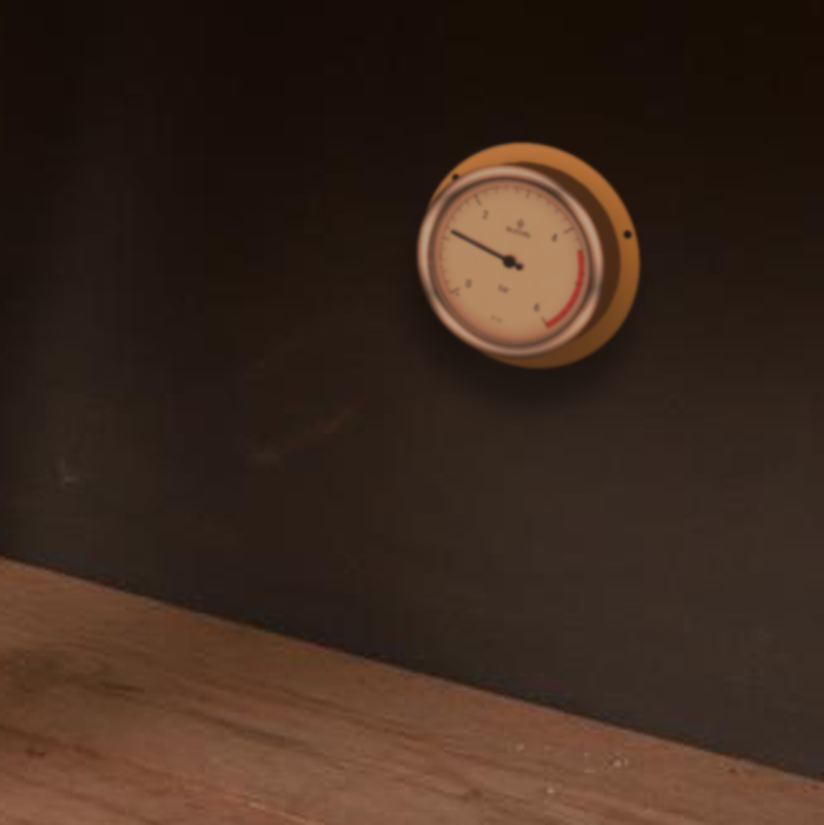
1.2 bar
